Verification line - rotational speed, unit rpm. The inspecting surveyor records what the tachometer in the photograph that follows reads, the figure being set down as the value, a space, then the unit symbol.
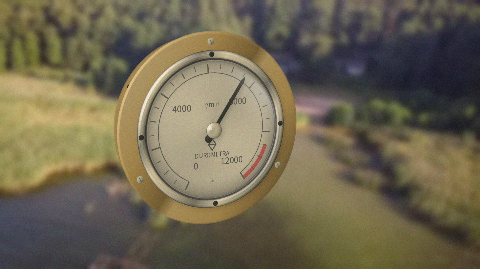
7500 rpm
